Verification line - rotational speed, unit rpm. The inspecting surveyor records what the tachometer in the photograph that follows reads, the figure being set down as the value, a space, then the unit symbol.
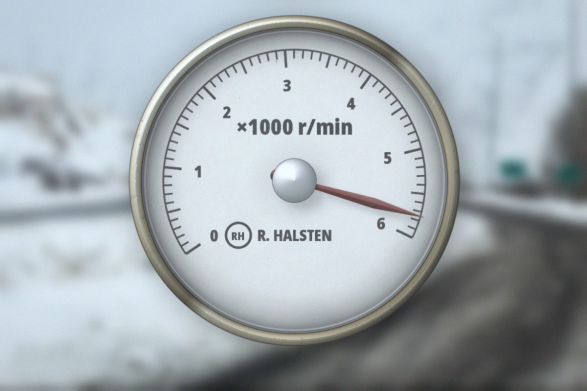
5750 rpm
